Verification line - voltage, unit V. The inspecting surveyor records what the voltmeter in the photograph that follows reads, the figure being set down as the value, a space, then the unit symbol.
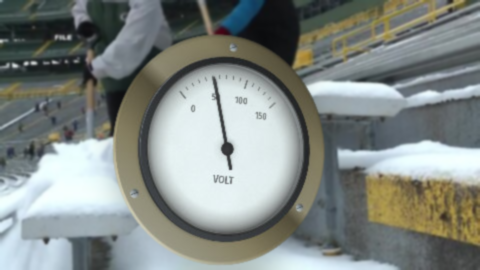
50 V
